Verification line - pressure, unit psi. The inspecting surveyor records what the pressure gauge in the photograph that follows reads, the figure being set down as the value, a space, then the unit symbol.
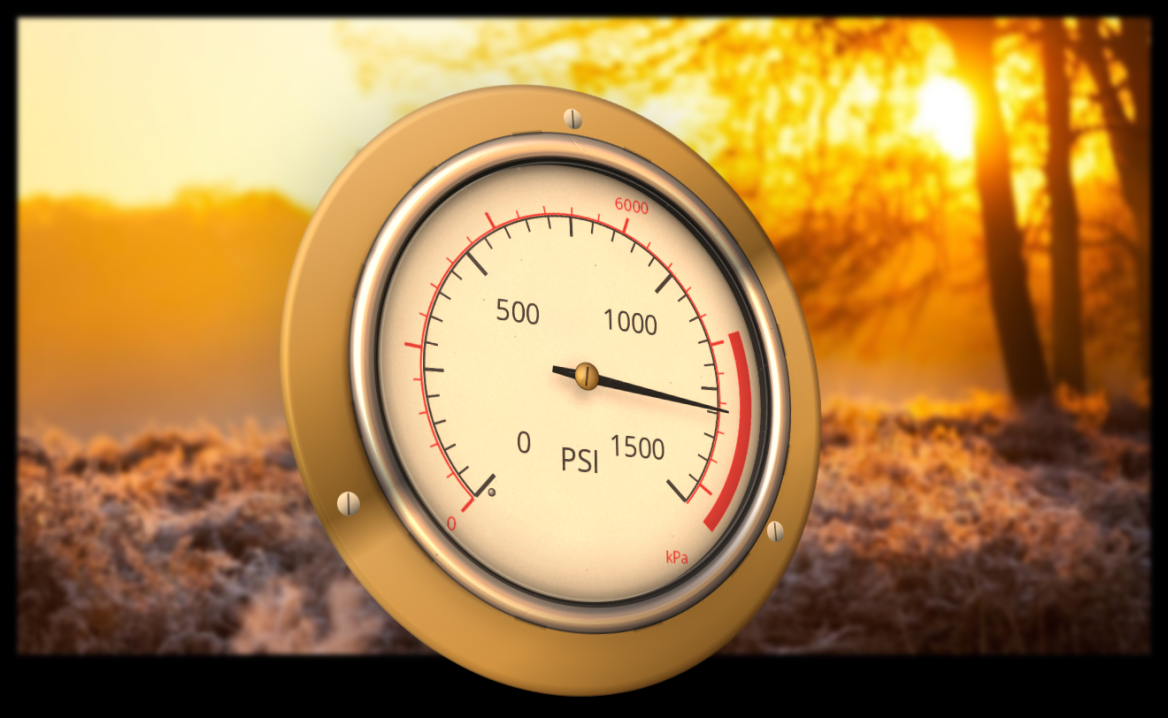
1300 psi
